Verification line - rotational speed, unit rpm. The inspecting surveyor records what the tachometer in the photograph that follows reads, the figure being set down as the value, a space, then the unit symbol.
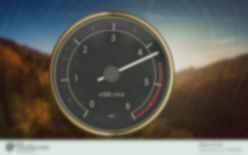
4250 rpm
